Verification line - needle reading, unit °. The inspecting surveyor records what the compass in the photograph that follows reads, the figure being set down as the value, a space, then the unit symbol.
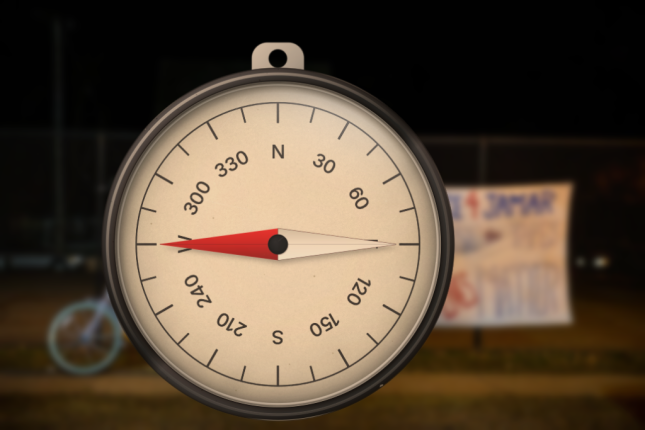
270 °
